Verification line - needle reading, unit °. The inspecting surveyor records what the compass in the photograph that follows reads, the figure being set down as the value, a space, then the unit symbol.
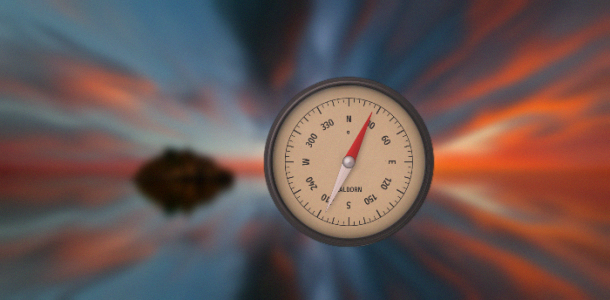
25 °
